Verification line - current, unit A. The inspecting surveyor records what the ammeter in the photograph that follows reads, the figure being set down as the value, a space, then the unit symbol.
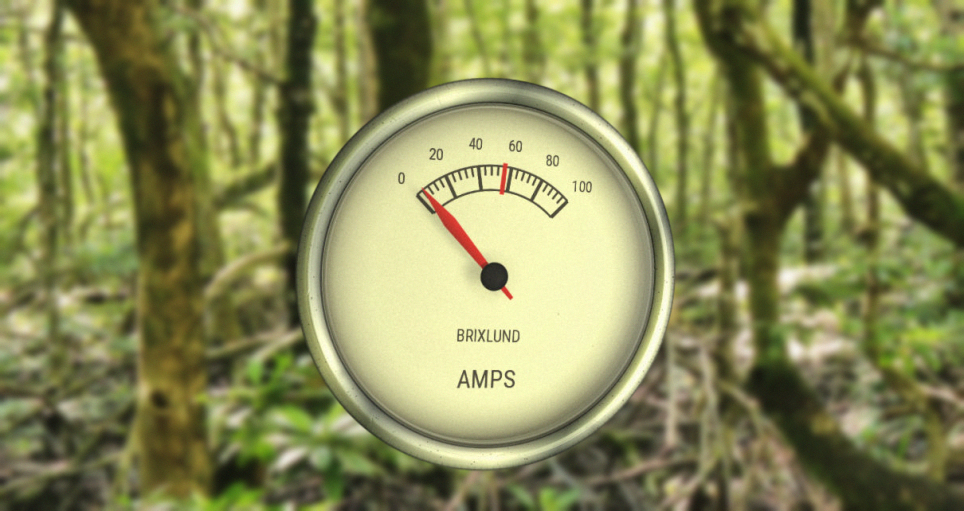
4 A
